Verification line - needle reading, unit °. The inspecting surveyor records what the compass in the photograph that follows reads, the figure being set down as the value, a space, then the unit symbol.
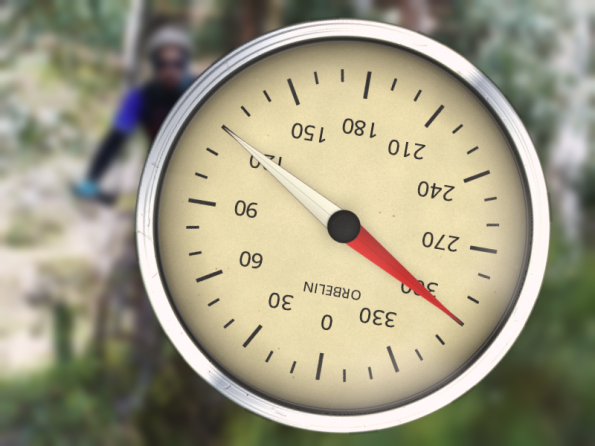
300 °
